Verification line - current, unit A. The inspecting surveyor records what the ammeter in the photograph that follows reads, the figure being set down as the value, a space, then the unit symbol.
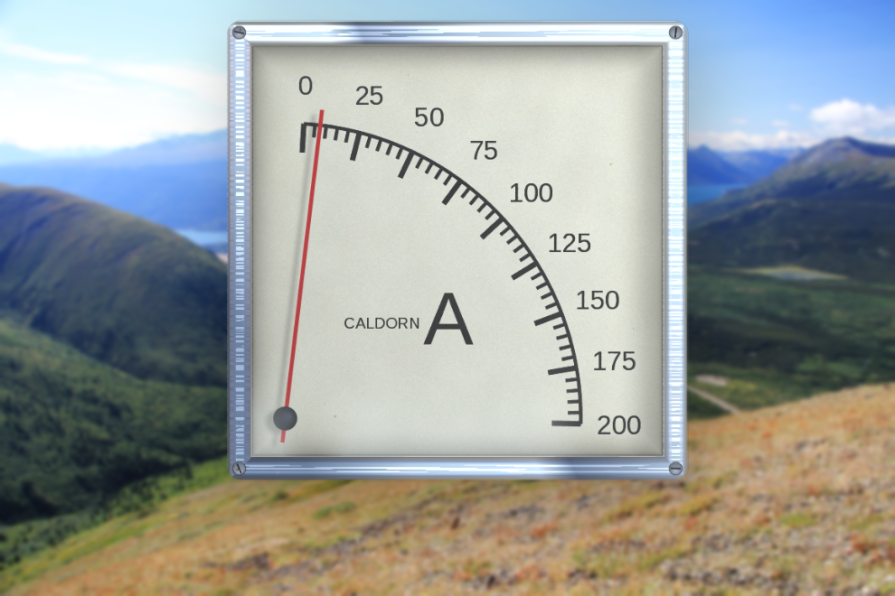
7.5 A
